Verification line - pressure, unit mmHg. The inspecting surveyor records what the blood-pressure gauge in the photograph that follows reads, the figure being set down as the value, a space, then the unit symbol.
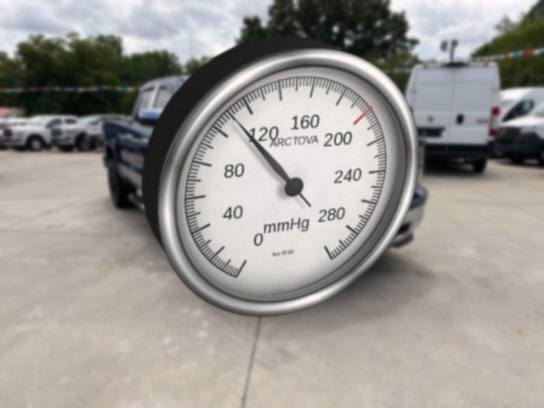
110 mmHg
